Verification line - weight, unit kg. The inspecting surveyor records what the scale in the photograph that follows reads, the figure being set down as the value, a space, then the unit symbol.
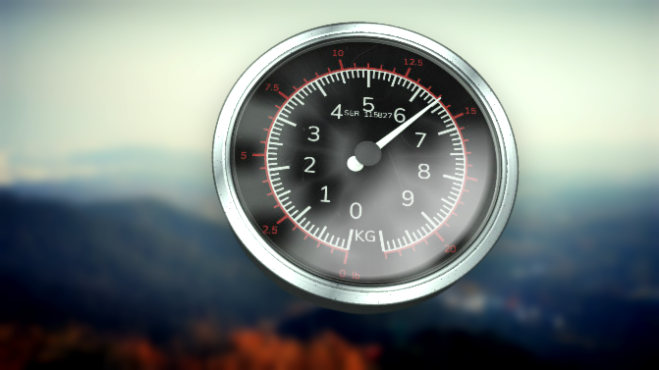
6.4 kg
